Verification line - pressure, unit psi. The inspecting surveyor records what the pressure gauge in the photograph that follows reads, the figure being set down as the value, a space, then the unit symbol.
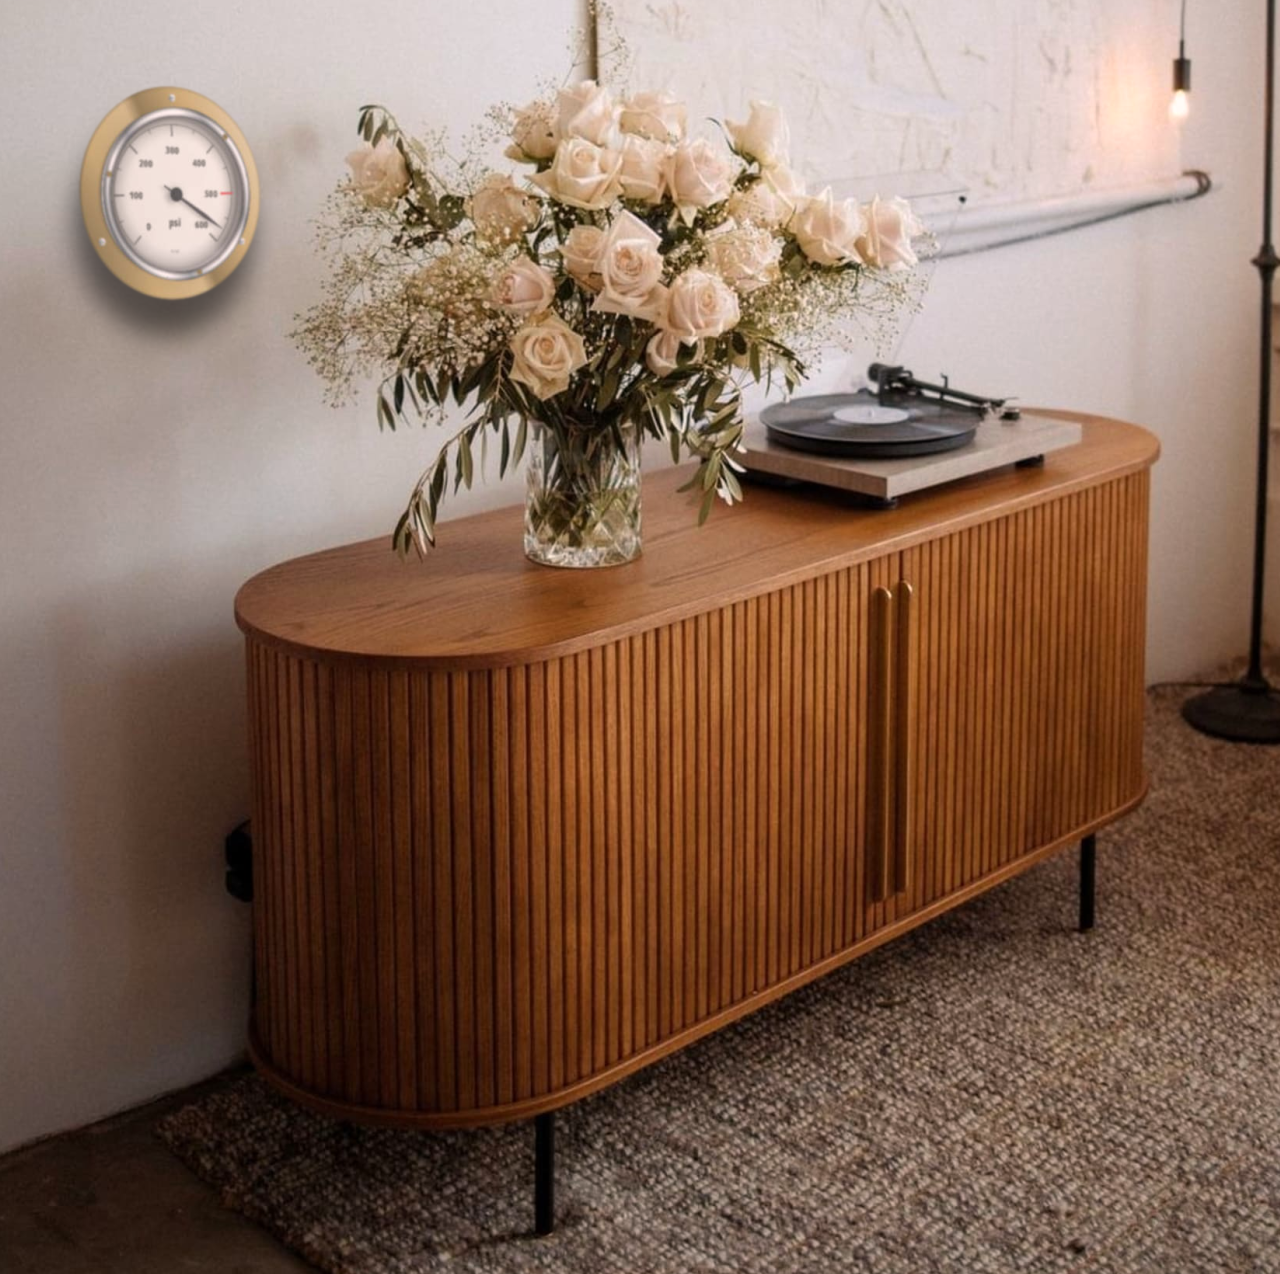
575 psi
